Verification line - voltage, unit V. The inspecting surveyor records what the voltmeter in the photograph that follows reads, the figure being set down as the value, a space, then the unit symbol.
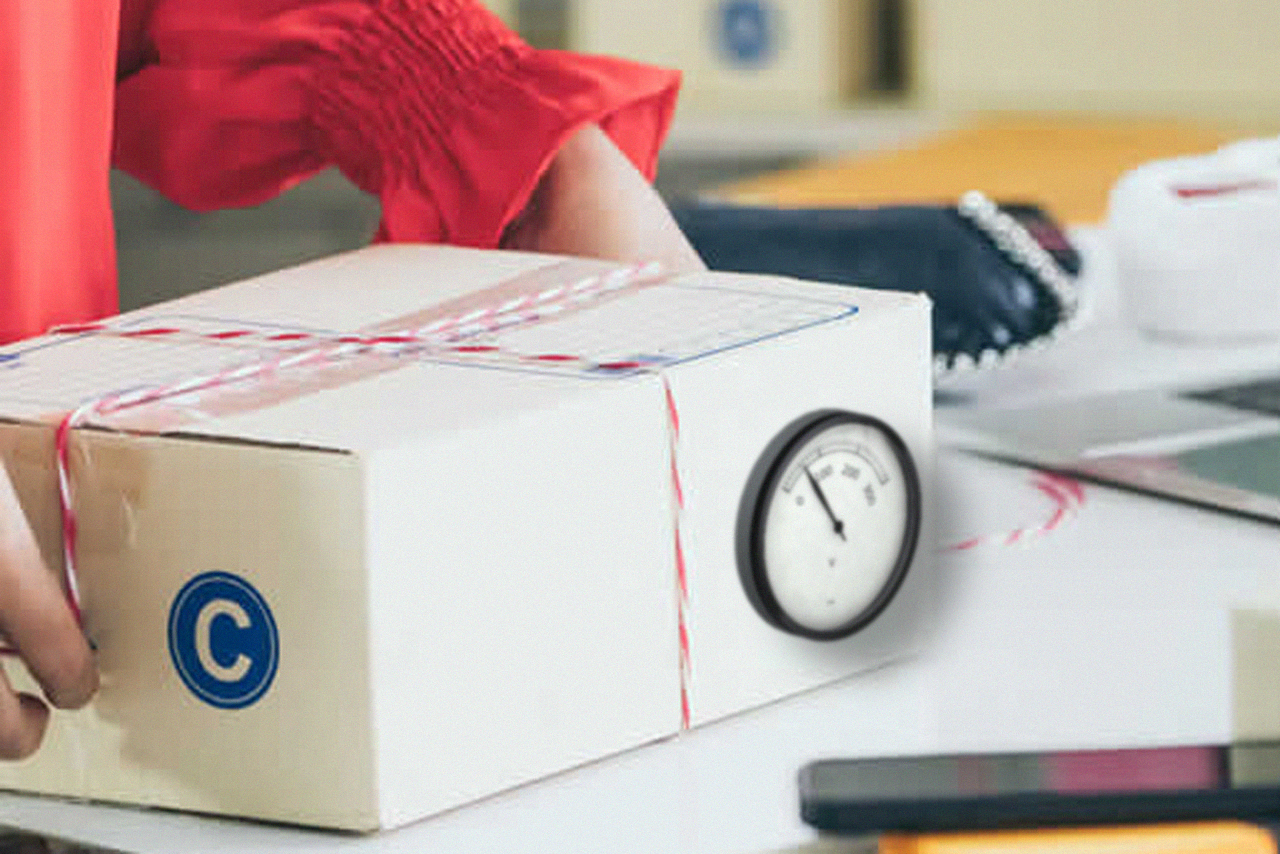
50 V
